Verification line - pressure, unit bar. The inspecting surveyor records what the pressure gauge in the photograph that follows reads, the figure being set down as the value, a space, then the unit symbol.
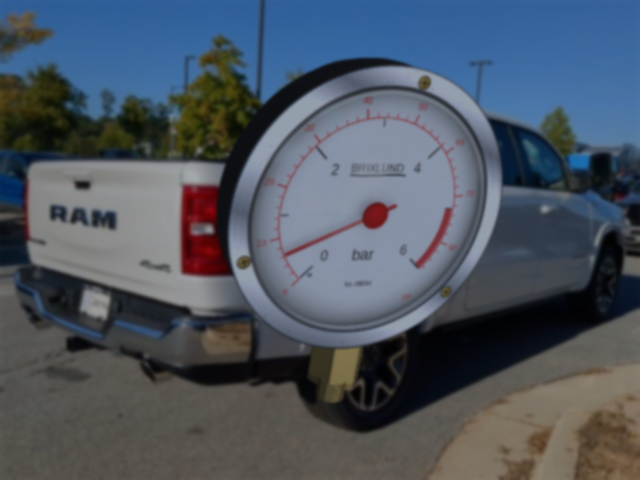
0.5 bar
